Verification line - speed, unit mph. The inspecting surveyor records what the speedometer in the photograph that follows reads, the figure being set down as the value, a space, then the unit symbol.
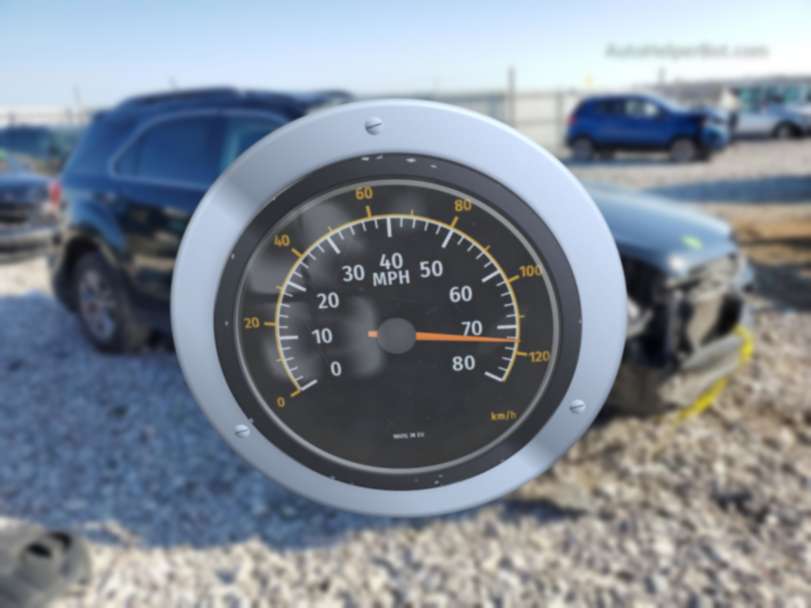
72 mph
